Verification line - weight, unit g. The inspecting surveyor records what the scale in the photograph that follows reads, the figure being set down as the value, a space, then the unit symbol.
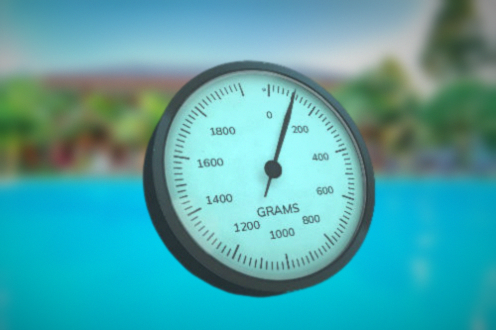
100 g
